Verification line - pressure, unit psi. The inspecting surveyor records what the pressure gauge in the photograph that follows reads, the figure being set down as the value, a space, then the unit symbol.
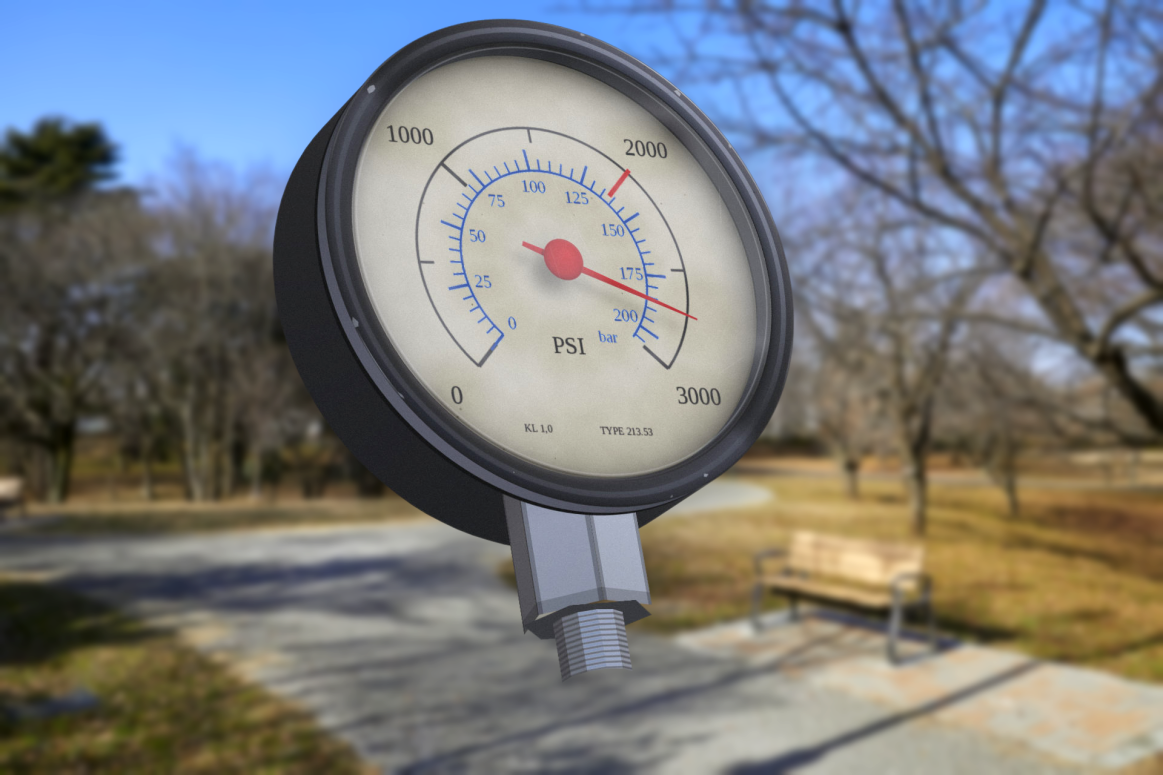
2750 psi
